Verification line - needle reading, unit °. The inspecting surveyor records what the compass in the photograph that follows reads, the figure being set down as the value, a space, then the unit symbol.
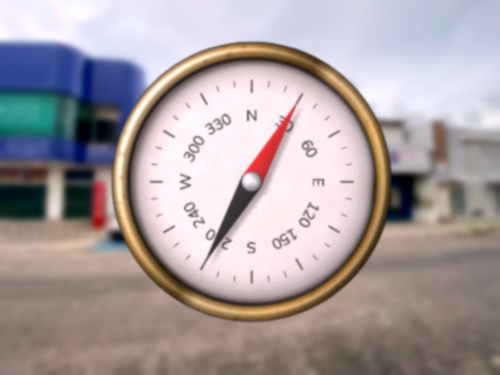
30 °
